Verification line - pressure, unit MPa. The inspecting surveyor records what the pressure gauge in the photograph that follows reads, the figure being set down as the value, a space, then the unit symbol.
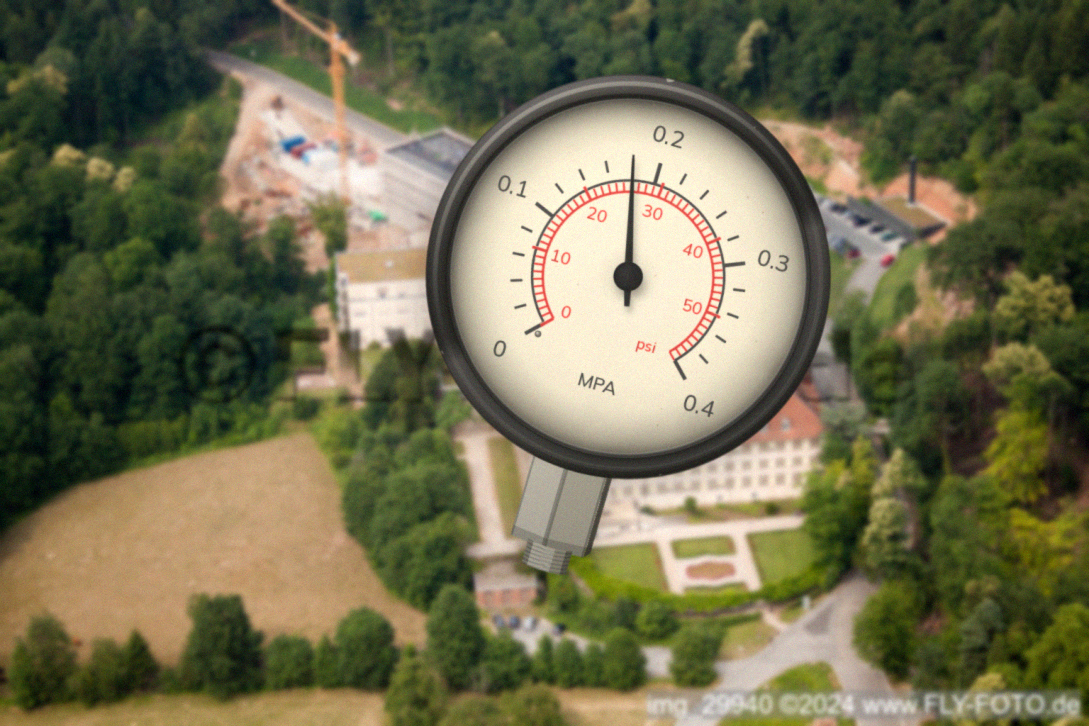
0.18 MPa
